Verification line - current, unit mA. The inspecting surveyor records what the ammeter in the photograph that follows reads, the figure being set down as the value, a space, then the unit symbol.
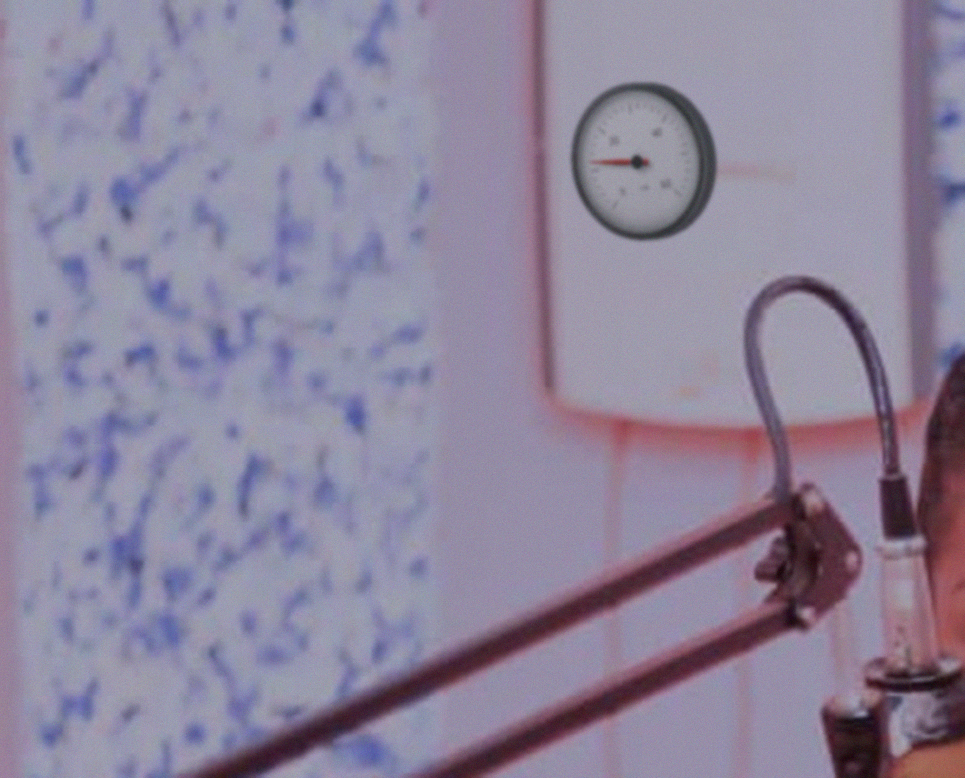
12 mA
